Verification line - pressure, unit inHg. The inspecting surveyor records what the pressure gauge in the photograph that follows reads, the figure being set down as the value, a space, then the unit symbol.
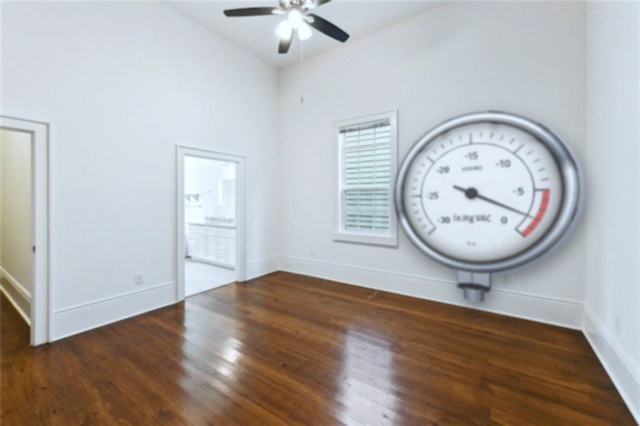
-2 inHg
